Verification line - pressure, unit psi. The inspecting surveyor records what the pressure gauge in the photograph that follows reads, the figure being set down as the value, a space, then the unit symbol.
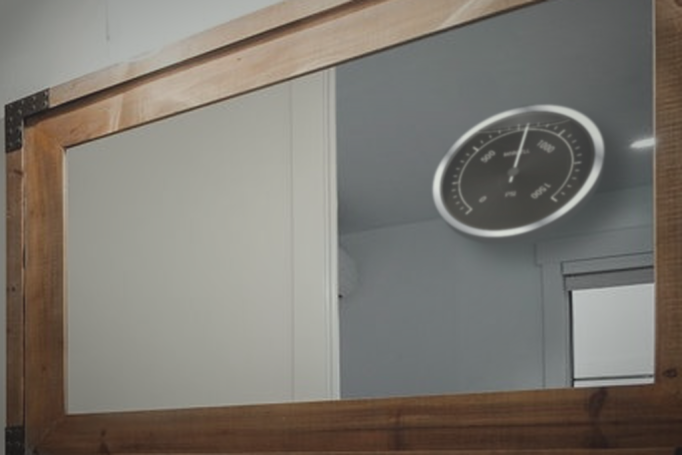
800 psi
